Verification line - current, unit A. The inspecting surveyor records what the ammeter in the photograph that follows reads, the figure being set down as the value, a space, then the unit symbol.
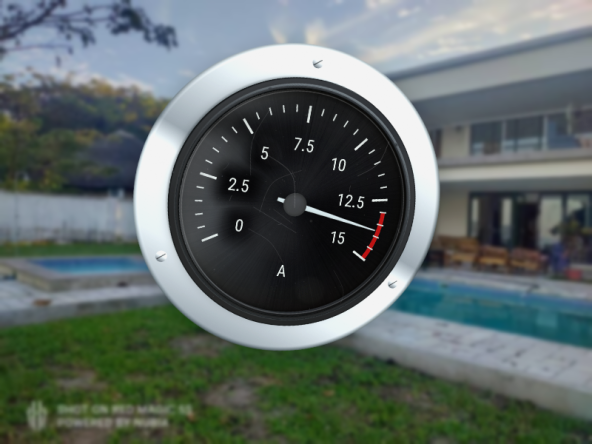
13.75 A
